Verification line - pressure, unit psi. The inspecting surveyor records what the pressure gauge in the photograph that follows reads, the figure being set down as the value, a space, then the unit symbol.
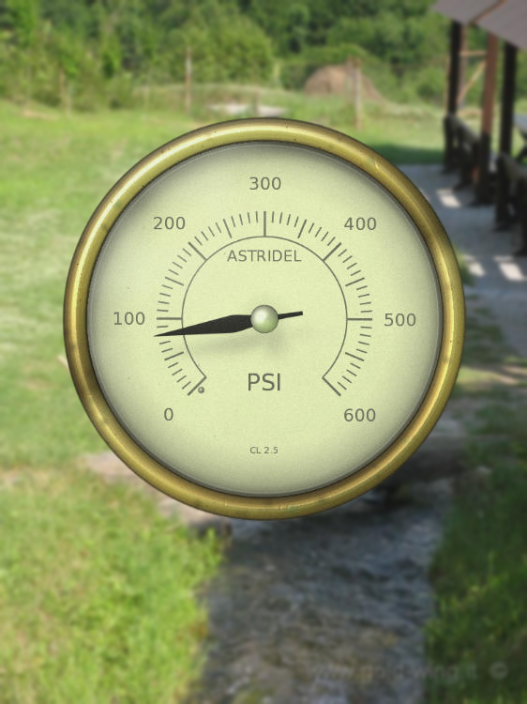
80 psi
